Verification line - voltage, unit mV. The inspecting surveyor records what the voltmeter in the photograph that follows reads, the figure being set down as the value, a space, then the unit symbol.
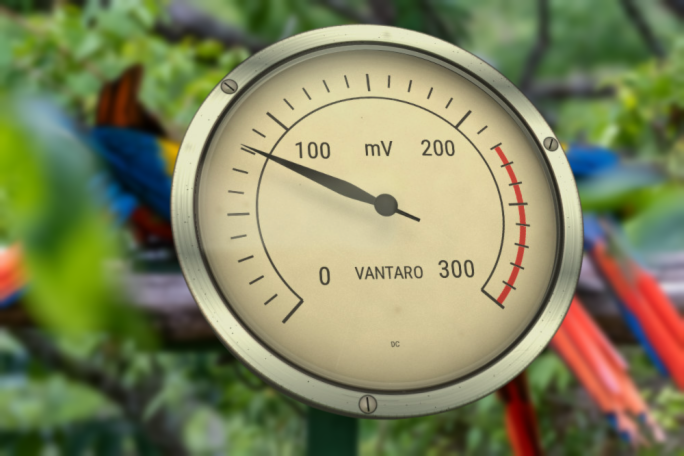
80 mV
